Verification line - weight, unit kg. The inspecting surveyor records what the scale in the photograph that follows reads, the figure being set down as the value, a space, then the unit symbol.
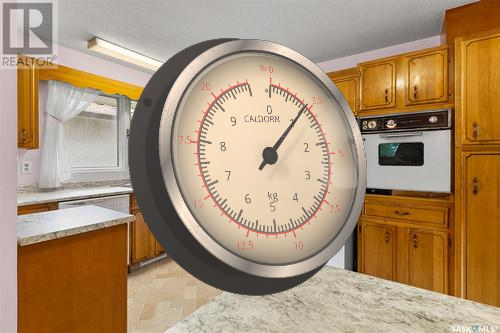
1 kg
